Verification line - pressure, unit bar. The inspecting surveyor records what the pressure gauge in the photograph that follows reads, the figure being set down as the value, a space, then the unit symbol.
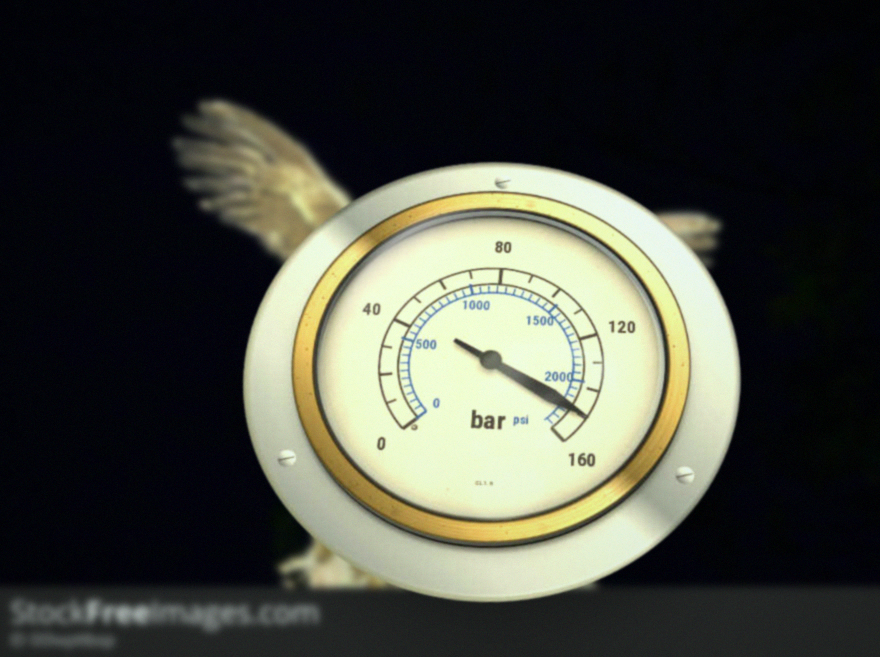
150 bar
